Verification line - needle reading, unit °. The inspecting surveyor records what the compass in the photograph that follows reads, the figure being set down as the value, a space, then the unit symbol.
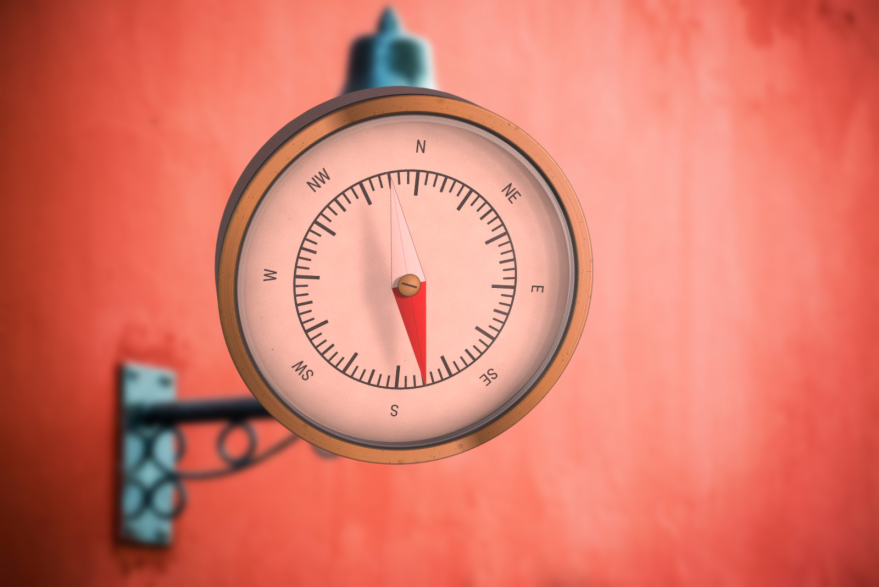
165 °
